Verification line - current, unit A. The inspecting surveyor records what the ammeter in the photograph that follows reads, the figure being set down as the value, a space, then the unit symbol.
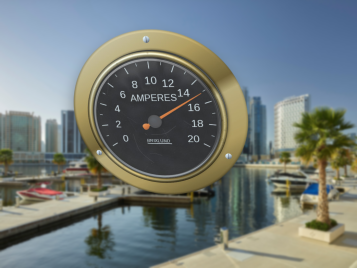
15 A
